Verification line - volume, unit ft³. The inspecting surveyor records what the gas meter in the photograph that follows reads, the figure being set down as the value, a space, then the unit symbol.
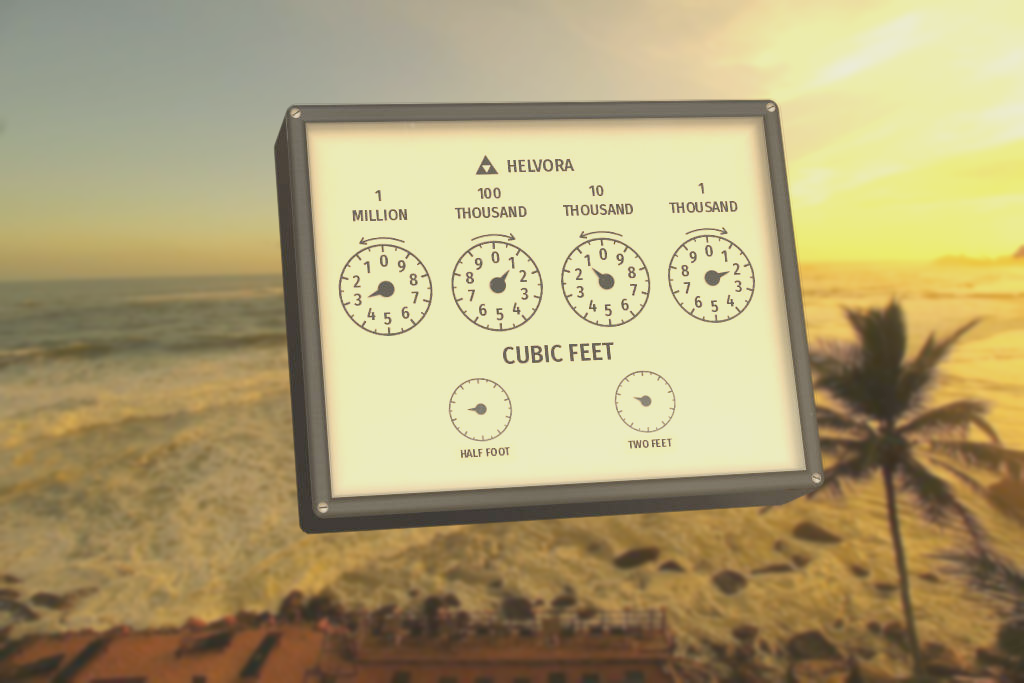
311200 ft³
